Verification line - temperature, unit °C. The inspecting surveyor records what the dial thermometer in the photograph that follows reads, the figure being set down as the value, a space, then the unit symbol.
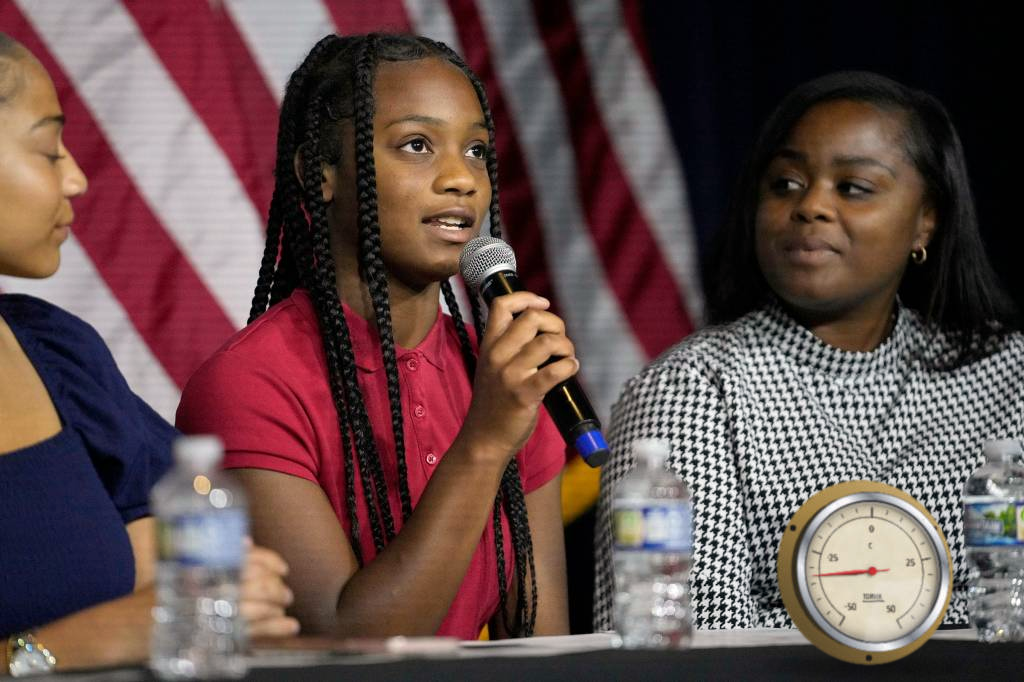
-32.5 °C
